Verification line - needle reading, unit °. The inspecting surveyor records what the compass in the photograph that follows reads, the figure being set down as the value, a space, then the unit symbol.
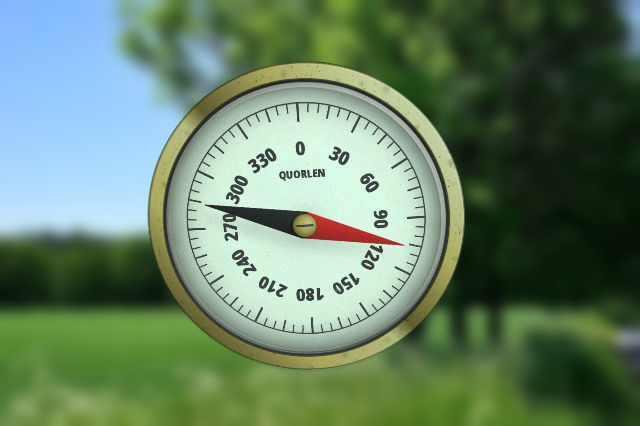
105 °
